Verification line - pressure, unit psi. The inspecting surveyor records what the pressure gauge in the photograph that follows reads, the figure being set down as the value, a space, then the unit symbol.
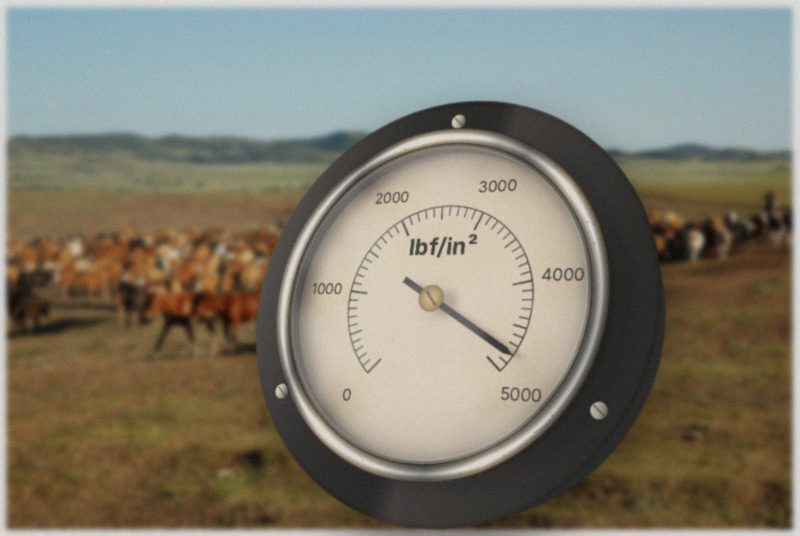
4800 psi
